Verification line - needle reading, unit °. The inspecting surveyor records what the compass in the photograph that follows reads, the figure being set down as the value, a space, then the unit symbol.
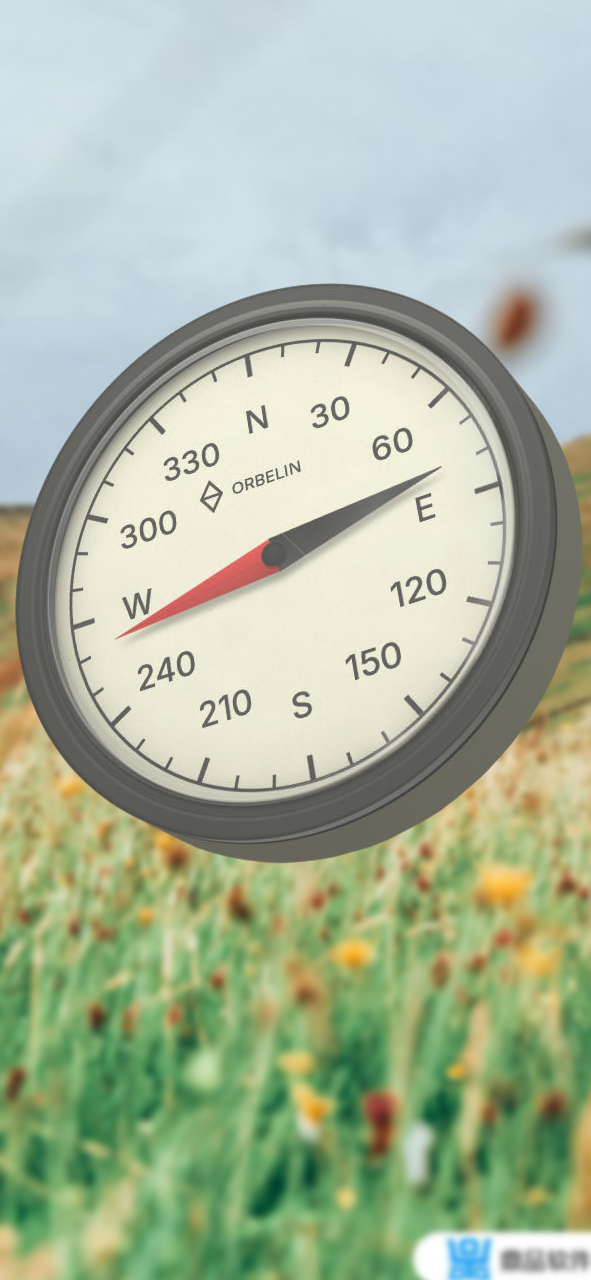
260 °
